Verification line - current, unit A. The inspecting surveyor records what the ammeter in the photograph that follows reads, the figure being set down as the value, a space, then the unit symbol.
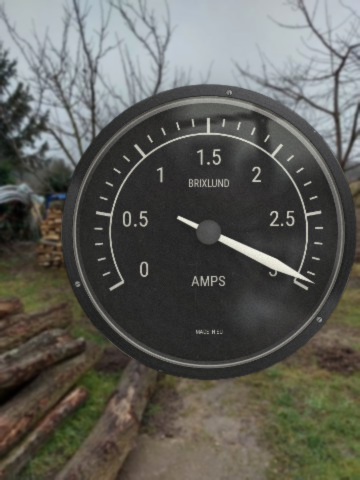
2.95 A
